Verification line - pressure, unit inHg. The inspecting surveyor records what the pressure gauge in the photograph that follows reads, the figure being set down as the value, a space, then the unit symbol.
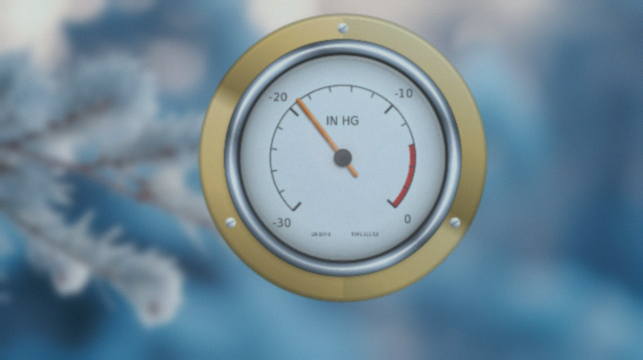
-19 inHg
